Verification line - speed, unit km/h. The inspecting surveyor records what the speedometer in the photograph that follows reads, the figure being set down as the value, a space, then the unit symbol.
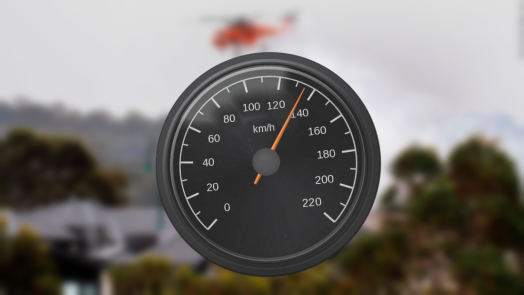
135 km/h
